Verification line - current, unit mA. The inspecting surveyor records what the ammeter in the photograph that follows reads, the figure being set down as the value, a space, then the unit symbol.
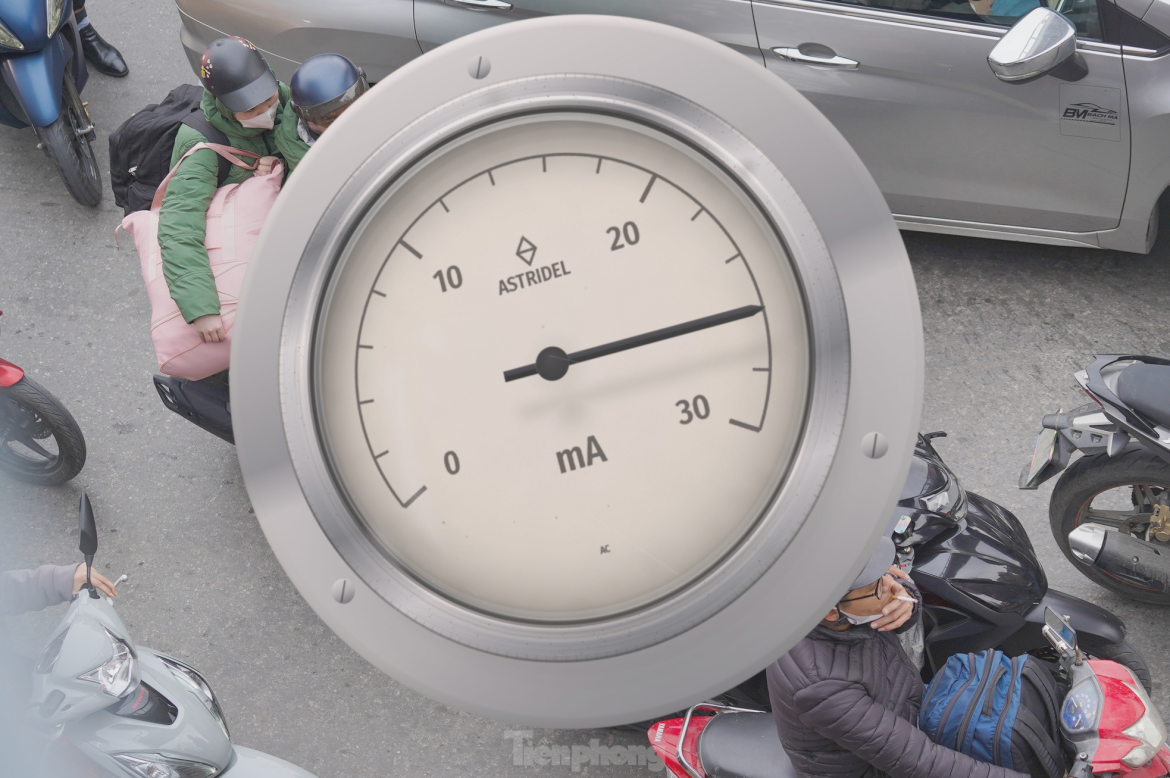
26 mA
